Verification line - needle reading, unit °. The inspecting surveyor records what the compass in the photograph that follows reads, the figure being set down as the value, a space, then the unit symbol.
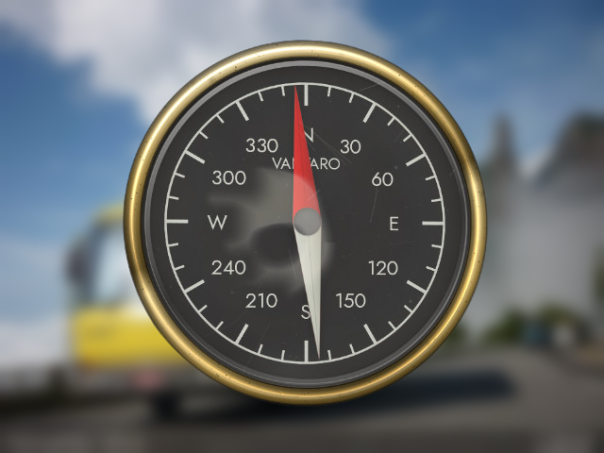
355 °
